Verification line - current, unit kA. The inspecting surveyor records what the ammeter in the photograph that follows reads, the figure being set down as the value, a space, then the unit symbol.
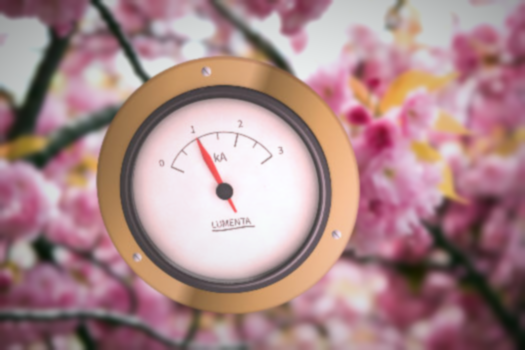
1 kA
